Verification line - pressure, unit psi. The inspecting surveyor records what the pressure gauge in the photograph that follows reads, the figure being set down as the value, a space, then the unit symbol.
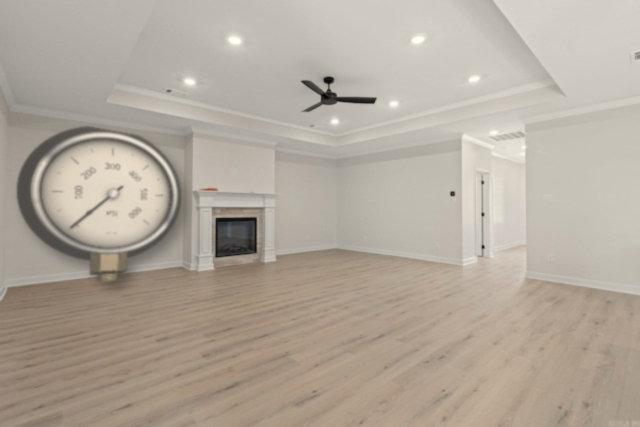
0 psi
